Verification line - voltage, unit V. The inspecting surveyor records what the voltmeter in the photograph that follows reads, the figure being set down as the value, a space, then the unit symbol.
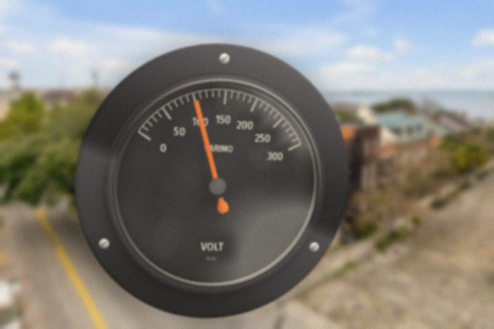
100 V
